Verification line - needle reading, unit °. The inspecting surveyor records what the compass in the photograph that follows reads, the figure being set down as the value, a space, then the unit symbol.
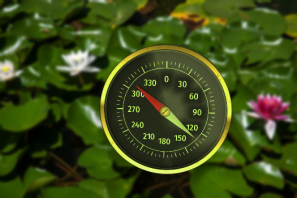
310 °
